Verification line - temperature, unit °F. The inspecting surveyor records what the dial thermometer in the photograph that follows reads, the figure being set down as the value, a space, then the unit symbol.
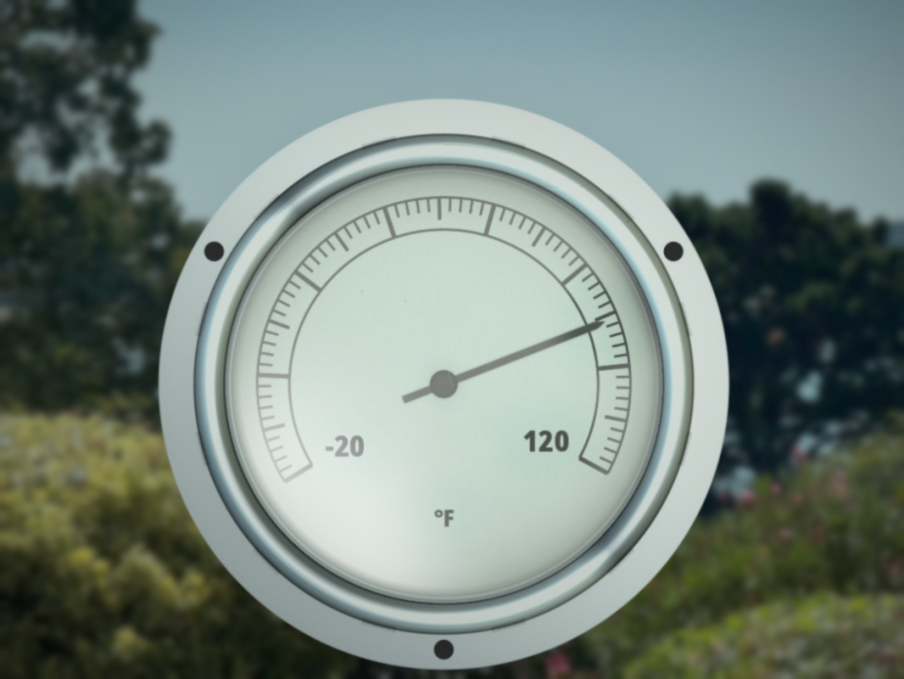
91 °F
